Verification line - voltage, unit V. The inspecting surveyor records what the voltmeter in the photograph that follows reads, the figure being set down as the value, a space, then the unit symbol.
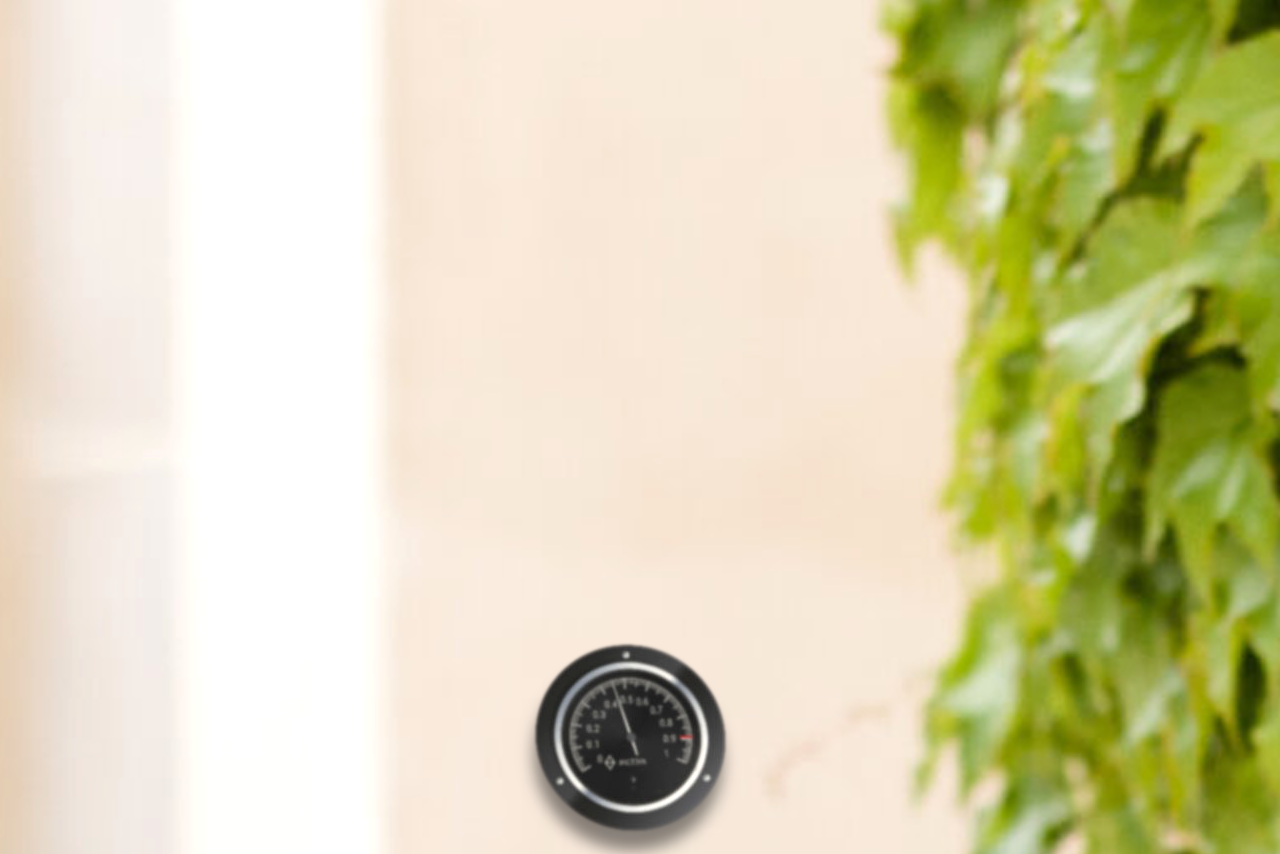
0.45 V
